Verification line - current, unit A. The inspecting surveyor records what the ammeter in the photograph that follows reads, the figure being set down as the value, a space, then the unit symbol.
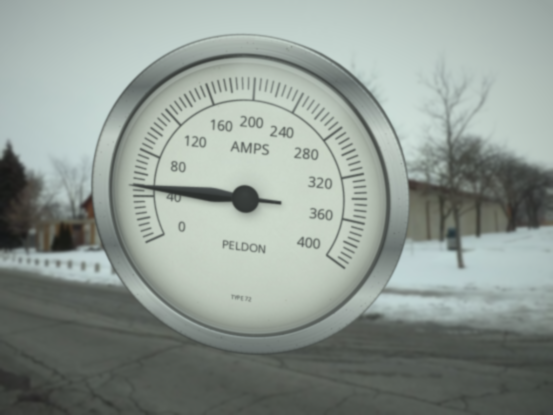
50 A
